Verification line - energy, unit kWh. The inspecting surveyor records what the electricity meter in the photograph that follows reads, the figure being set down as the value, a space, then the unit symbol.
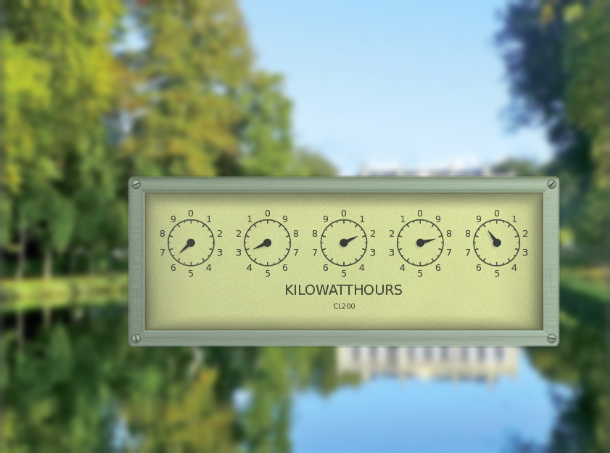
63179 kWh
